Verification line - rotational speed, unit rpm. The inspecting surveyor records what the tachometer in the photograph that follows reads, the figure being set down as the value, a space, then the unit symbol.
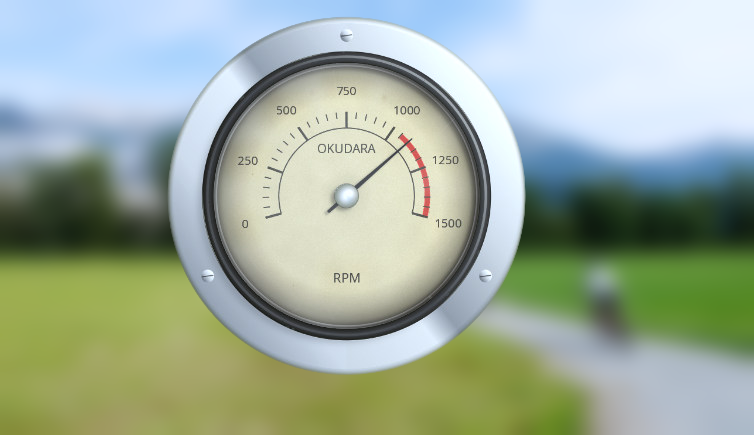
1100 rpm
